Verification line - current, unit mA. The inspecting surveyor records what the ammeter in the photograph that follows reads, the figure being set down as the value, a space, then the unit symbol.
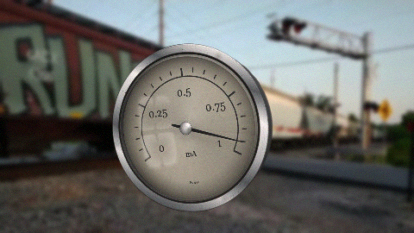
0.95 mA
